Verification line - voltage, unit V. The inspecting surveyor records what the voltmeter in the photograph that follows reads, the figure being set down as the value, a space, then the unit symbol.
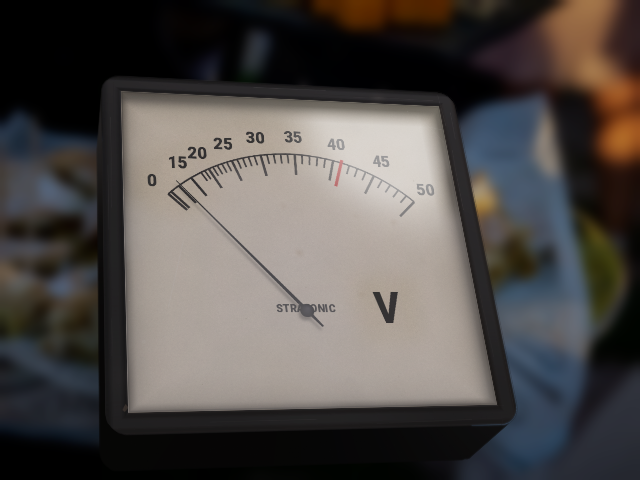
10 V
